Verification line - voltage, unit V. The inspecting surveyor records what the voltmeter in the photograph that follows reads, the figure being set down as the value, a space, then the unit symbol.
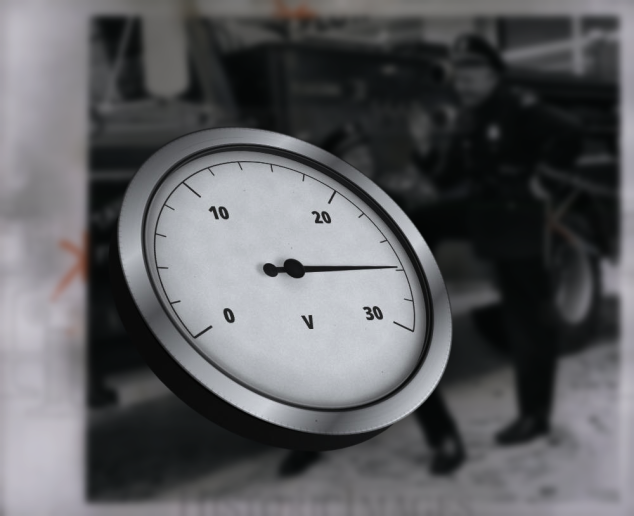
26 V
